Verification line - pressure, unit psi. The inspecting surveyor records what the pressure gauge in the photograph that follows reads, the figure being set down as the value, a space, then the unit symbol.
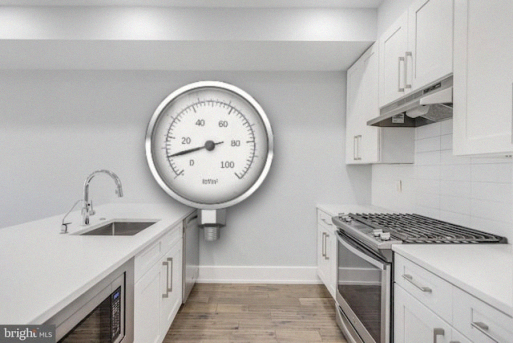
10 psi
